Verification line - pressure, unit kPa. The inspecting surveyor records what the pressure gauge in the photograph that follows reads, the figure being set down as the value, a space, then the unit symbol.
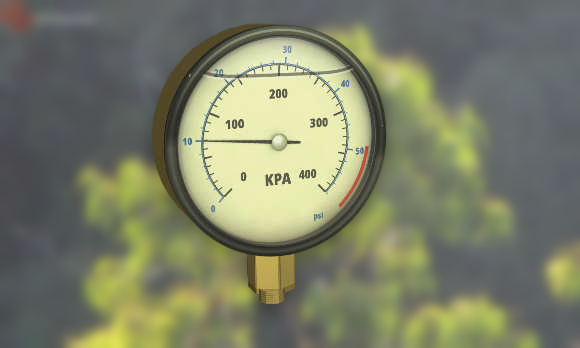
70 kPa
